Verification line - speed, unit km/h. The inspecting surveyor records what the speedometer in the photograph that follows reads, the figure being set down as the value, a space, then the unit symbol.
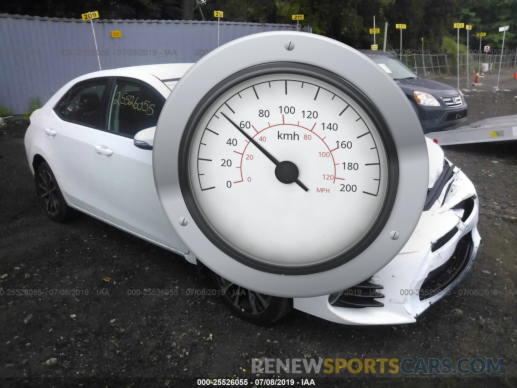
55 km/h
